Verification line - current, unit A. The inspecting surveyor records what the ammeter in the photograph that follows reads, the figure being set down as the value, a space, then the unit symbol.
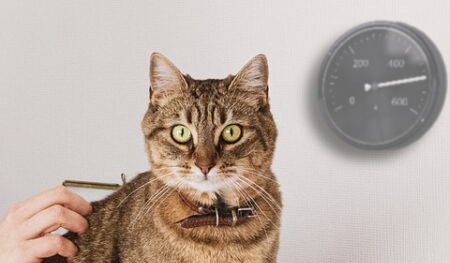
500 A
